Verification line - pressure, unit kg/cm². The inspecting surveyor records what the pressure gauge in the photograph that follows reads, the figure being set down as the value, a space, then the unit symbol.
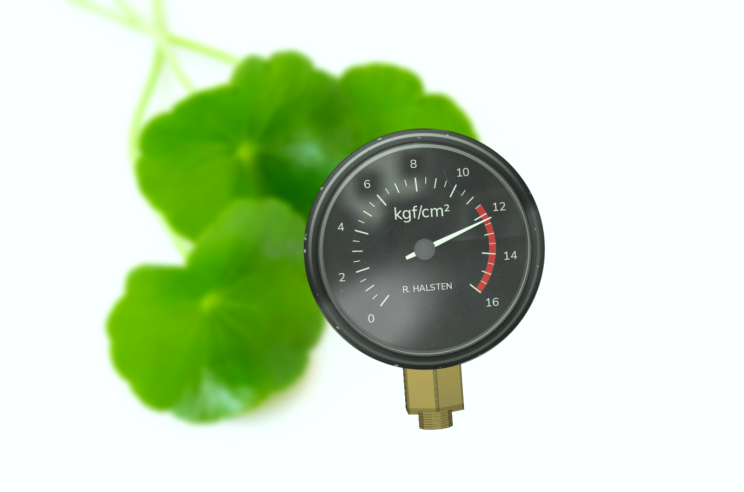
12.25 kg/cm²
